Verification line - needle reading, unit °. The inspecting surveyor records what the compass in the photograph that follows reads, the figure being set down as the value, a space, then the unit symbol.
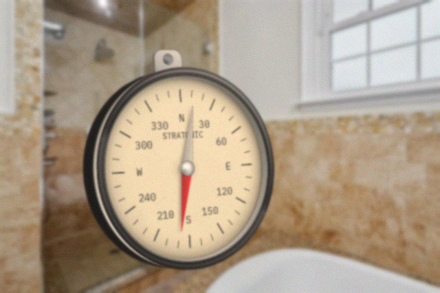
190 °
